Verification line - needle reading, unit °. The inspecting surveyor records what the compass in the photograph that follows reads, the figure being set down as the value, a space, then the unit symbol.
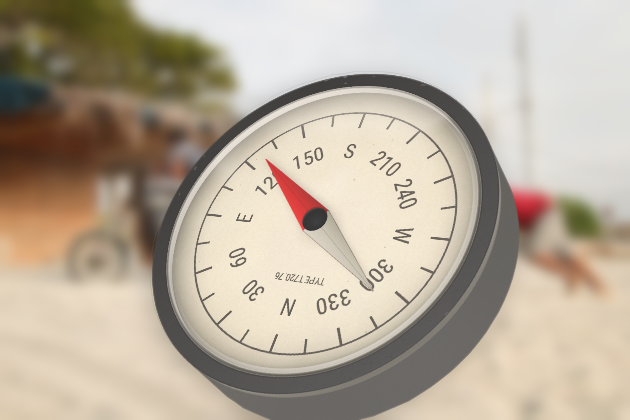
127.5 °
